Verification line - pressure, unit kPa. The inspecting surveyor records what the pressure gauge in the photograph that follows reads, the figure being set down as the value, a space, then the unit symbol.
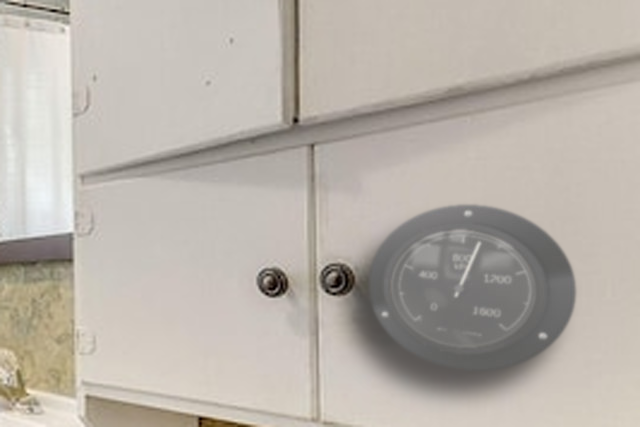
900 kPa
